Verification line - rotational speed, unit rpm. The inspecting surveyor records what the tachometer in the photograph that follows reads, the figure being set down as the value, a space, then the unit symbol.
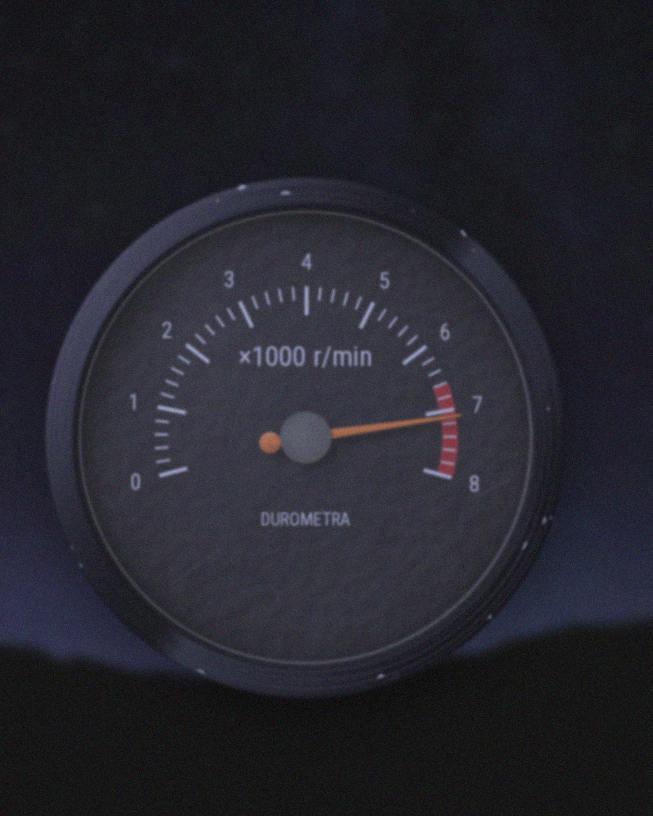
7100 rpm
